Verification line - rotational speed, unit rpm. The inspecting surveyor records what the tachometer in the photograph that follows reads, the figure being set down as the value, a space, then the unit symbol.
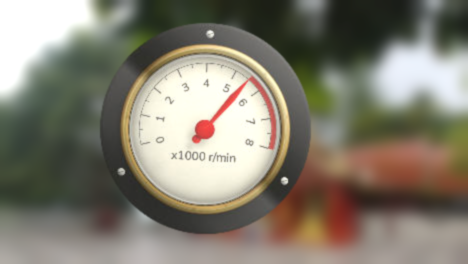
5500 rpm
